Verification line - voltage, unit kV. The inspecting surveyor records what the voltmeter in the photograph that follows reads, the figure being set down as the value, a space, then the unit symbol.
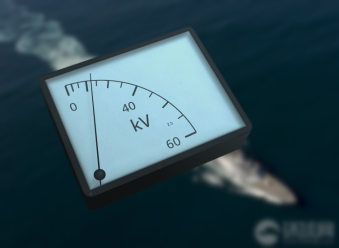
22.5 kV
